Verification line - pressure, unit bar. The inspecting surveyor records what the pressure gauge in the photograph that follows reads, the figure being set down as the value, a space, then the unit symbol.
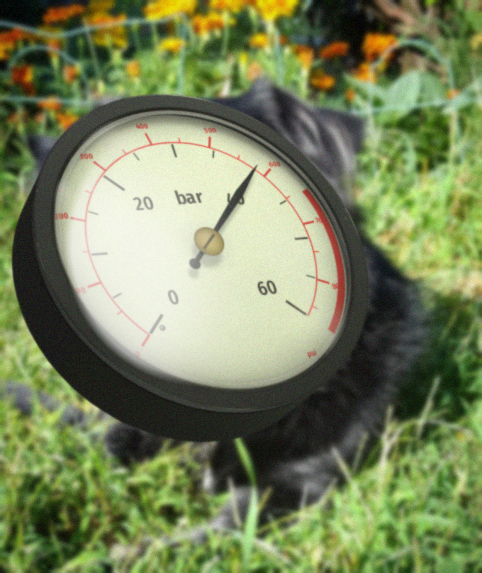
40 bar
